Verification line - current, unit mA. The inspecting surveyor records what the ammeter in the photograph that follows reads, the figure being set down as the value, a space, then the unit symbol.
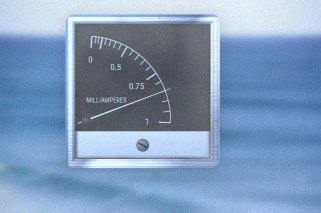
0.85 mA
